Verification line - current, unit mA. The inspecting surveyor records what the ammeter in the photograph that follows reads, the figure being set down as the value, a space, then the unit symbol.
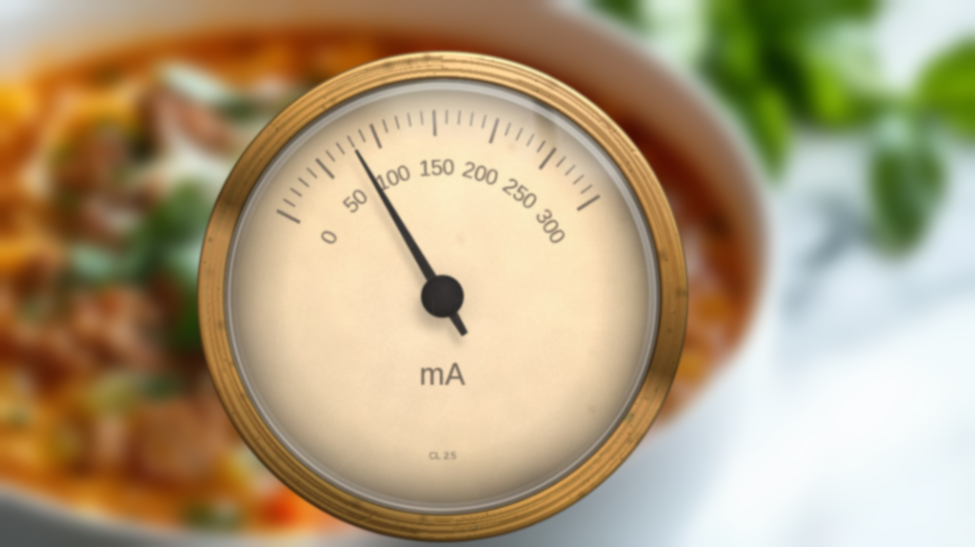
80 mA
